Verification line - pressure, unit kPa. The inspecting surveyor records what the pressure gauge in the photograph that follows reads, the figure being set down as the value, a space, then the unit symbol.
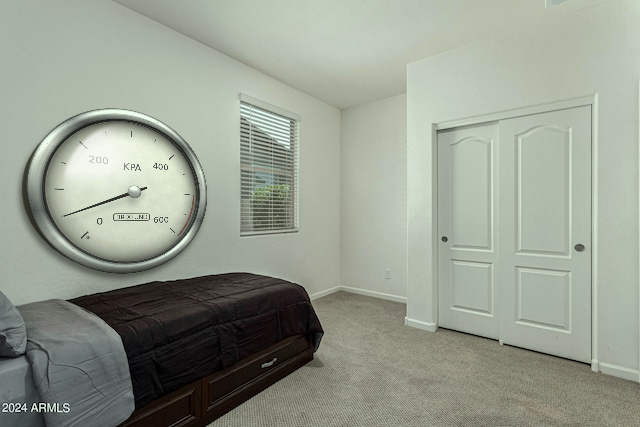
50 kPa
